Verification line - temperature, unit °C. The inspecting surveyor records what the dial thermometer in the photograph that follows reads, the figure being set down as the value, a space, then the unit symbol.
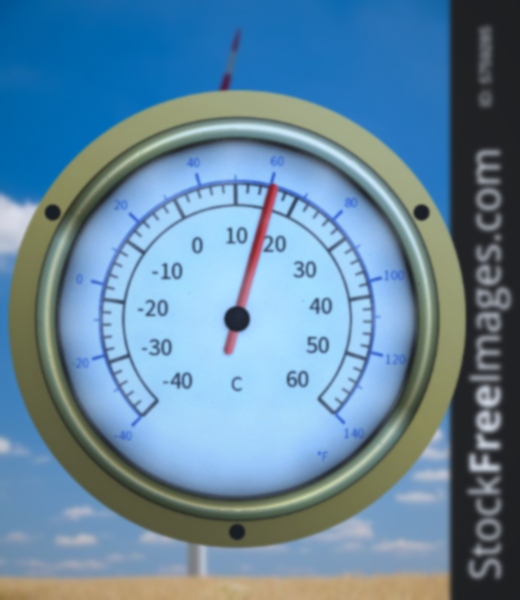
16 °C
